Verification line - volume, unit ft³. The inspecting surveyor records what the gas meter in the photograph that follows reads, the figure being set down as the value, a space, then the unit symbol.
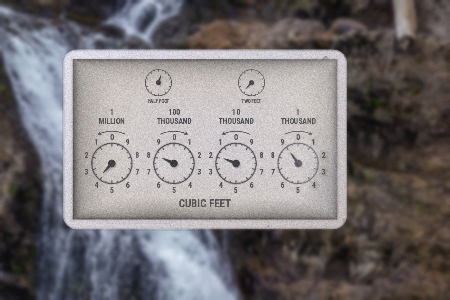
381900 ft³
